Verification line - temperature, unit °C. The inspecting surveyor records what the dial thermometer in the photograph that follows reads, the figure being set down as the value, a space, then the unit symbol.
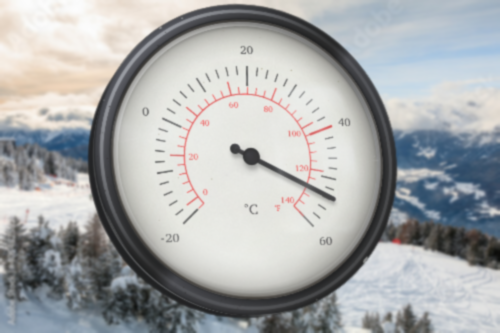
54 °C
